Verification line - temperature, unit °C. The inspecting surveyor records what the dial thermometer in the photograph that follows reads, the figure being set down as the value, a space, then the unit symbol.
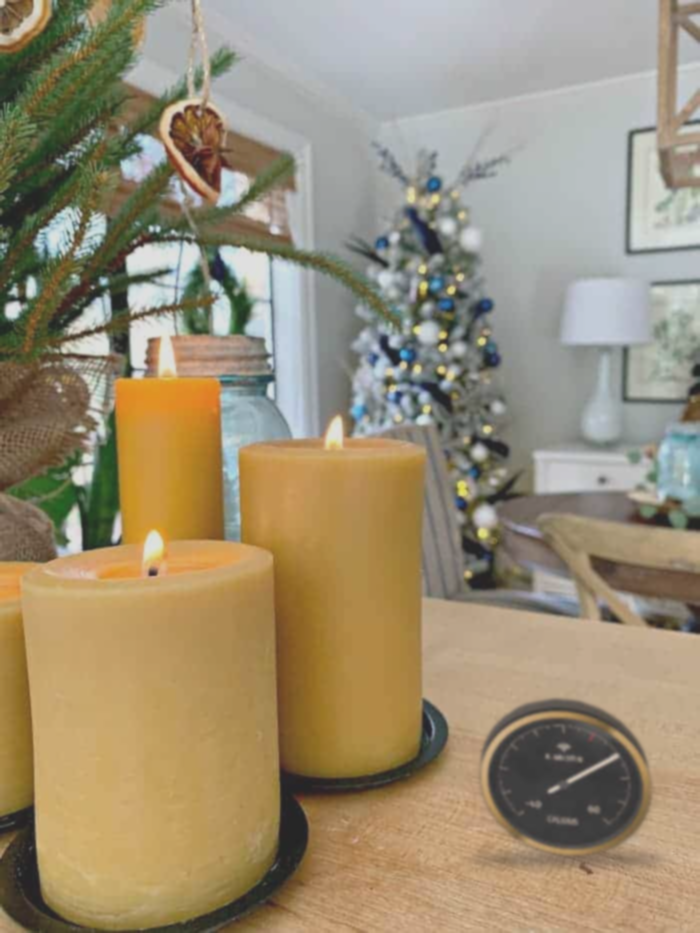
30 °C
